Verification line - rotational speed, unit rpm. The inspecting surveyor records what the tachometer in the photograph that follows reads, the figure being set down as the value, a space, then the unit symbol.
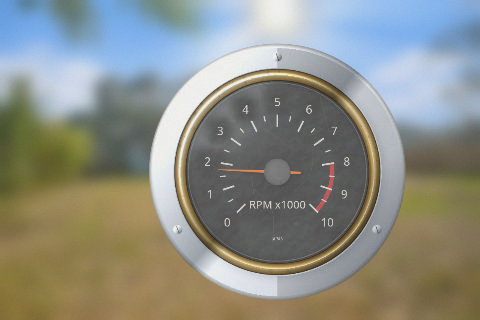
1750 rpm
